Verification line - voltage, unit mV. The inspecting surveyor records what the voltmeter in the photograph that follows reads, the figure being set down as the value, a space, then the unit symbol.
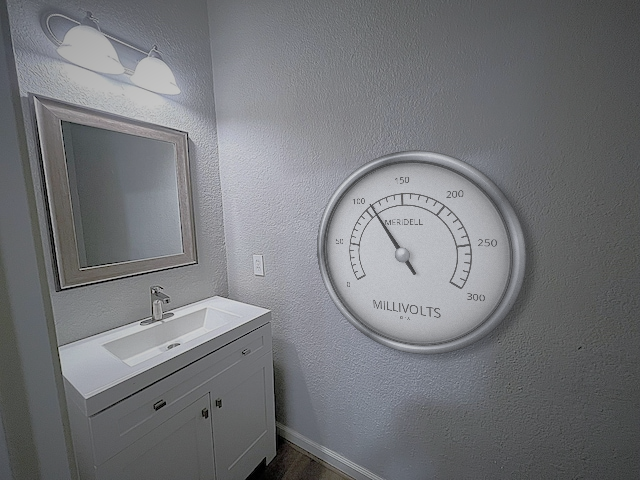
110 mV
